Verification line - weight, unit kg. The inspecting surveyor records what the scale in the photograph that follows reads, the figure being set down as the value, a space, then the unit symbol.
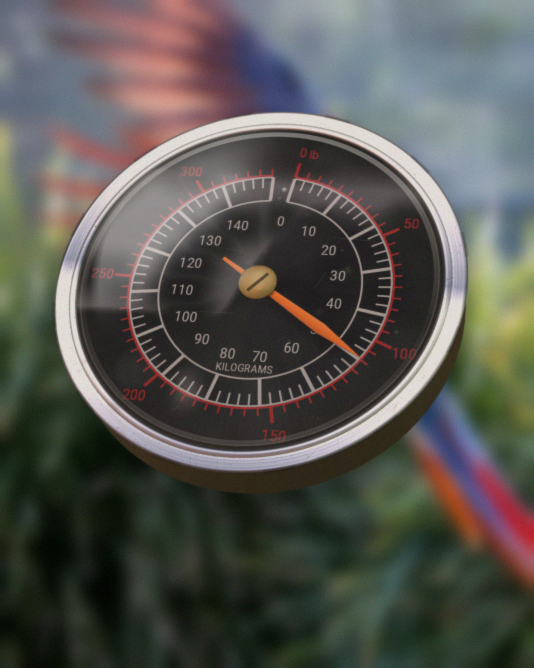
50 kg
